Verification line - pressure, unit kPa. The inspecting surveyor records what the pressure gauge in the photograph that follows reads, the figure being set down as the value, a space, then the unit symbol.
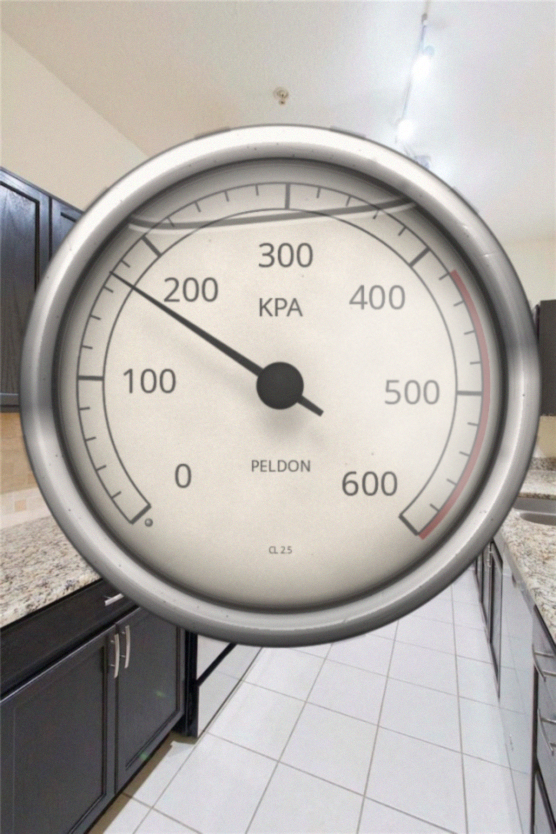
170 kPa
